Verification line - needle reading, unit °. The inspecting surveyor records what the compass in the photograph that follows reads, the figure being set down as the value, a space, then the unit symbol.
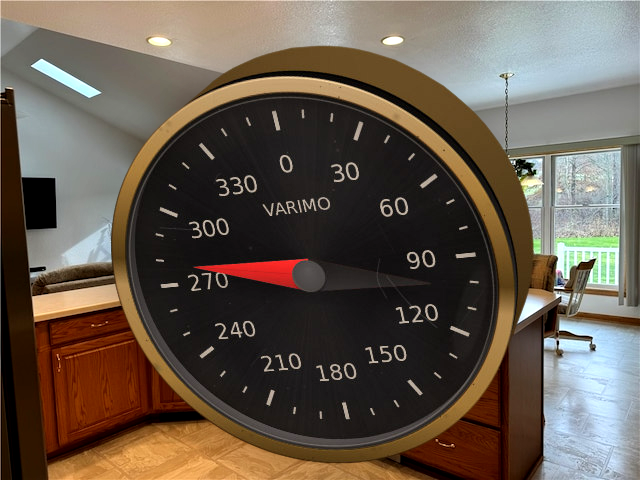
280 °
